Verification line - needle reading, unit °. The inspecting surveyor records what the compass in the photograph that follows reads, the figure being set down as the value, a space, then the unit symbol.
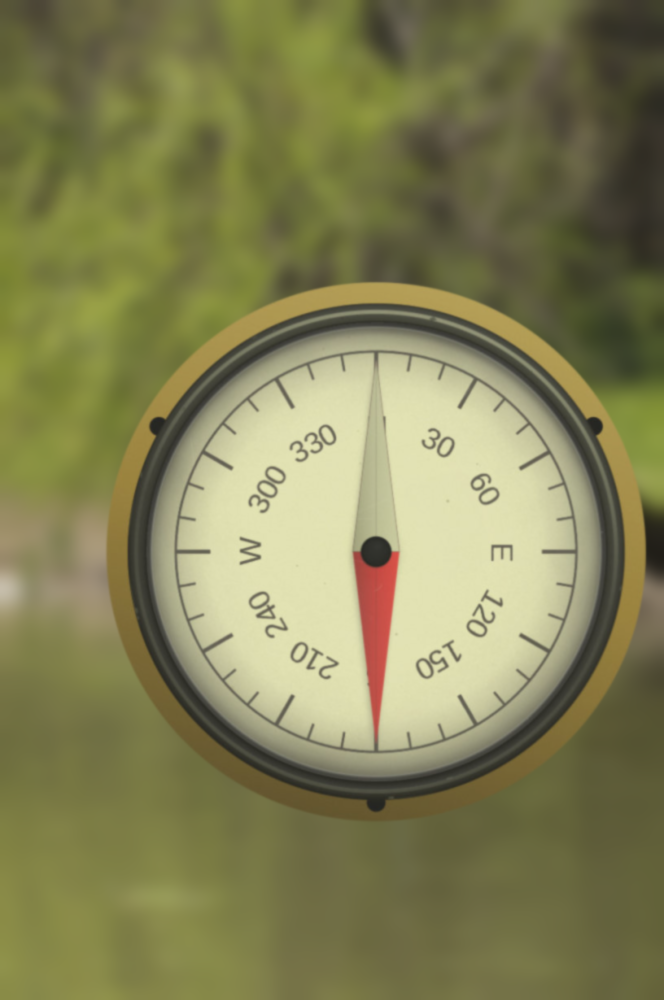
180 °
